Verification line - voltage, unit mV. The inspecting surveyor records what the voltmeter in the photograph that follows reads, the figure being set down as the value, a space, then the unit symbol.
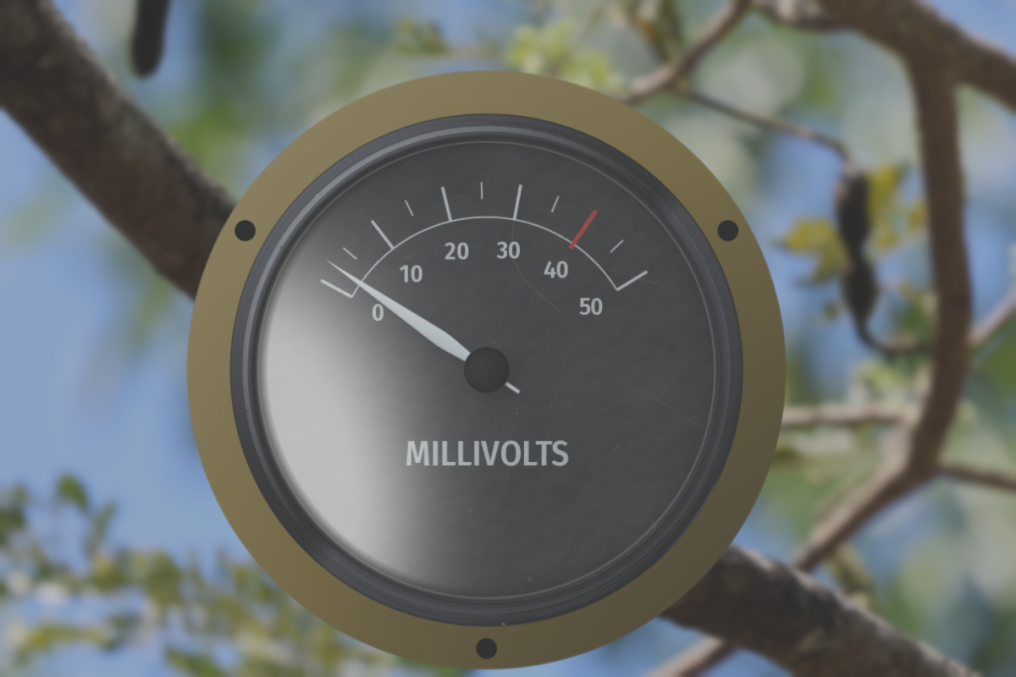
2.5 mV
